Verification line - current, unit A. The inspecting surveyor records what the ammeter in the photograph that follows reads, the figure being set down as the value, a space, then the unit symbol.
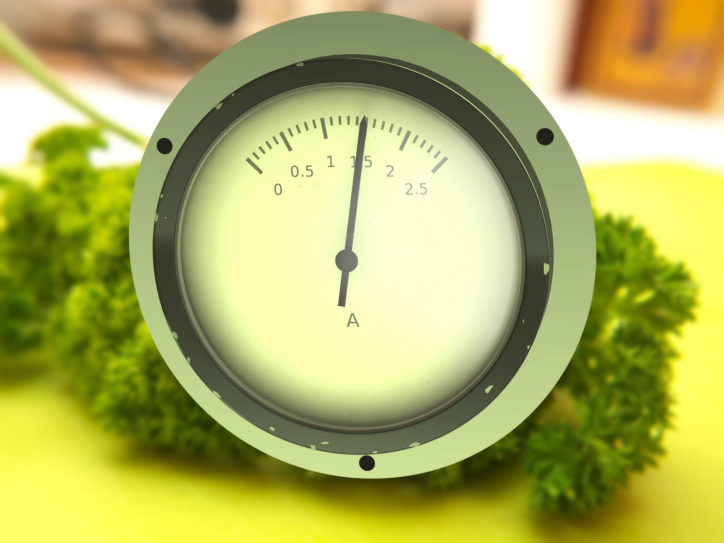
1.5 A
